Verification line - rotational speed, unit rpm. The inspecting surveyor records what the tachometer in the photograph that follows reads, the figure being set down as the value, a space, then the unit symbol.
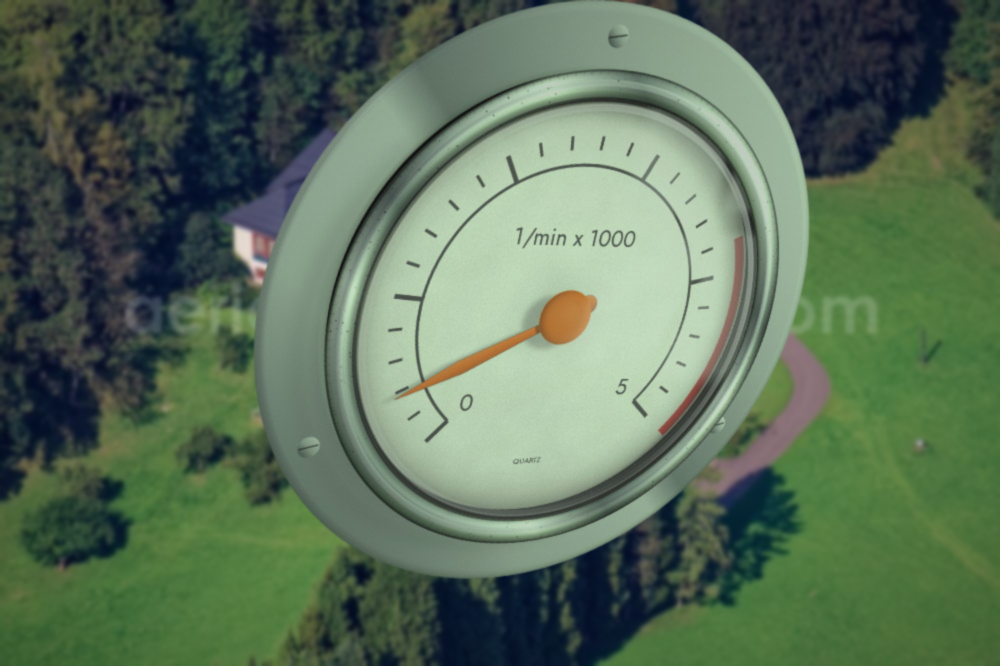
400 rpm
